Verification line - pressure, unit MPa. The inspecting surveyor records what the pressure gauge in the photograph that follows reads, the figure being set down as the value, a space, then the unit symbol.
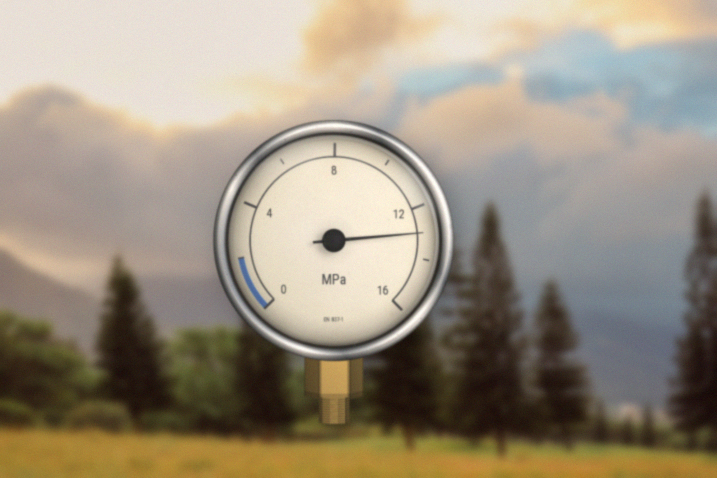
13 MPa
